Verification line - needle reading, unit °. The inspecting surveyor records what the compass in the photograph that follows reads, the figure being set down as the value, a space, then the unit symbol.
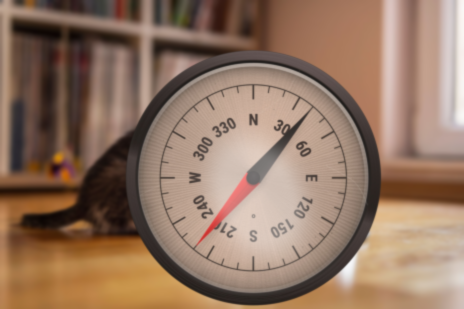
220 °
